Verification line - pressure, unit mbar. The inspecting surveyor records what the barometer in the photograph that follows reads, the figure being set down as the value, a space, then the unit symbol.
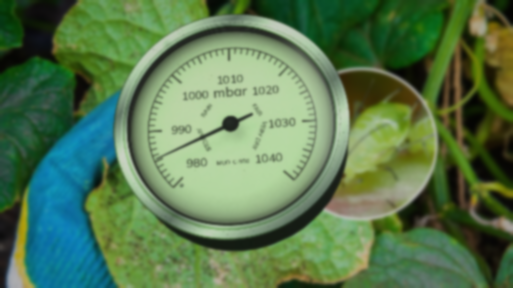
985 mbar
